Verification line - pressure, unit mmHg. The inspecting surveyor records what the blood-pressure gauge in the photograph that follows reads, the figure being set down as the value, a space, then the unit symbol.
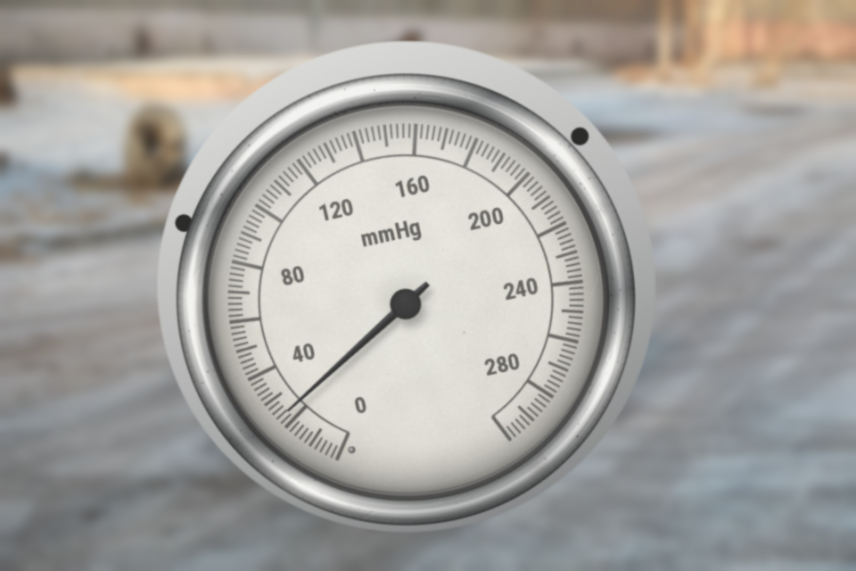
24 mmHg
